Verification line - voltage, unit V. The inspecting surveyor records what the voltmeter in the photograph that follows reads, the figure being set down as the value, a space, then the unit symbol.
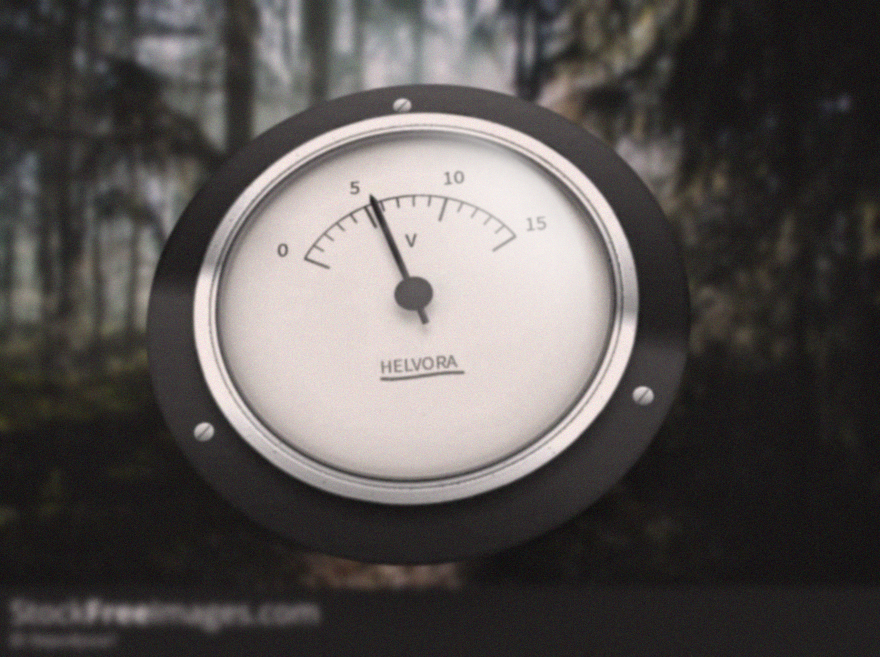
5.5 V
